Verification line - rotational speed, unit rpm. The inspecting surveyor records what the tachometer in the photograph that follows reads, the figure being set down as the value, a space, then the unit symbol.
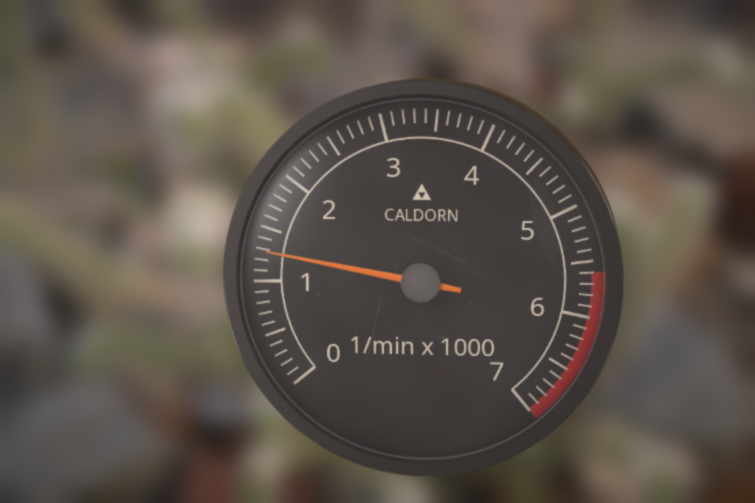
1300 rpm
